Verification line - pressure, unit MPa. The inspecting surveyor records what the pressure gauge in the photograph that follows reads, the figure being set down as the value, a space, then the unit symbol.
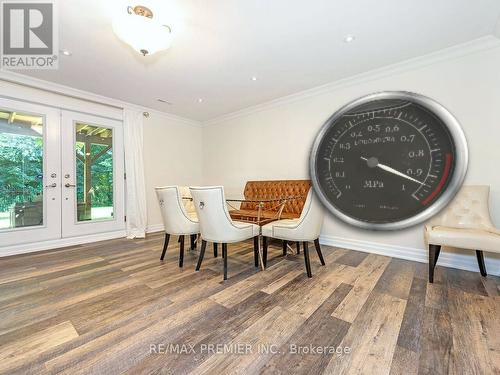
0.94 MPa
